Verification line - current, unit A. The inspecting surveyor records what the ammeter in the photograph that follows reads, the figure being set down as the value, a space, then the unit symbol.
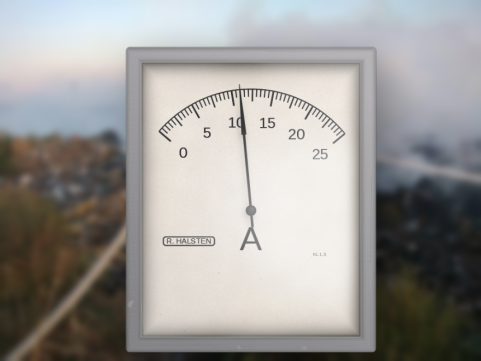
11 A
